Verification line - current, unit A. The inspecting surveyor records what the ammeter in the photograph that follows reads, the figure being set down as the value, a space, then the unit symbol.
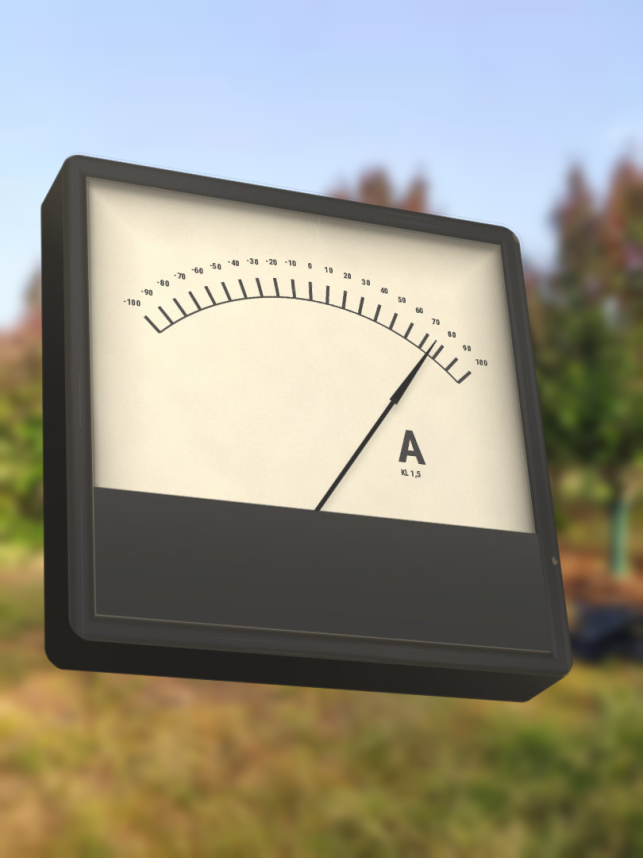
75 A
